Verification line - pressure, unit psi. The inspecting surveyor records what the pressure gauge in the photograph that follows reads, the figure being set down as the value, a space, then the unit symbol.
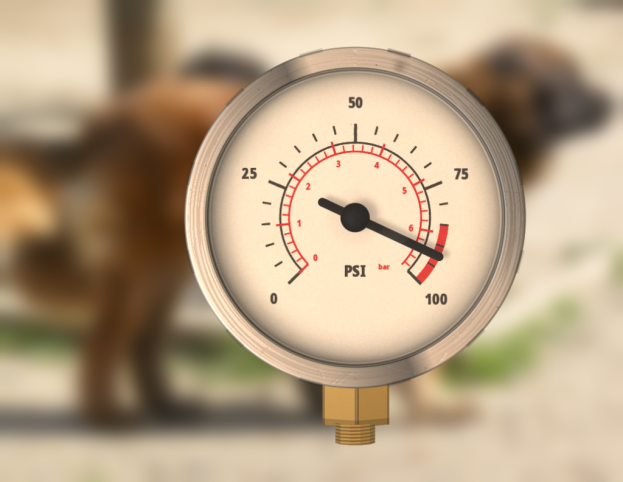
92.5 psi
